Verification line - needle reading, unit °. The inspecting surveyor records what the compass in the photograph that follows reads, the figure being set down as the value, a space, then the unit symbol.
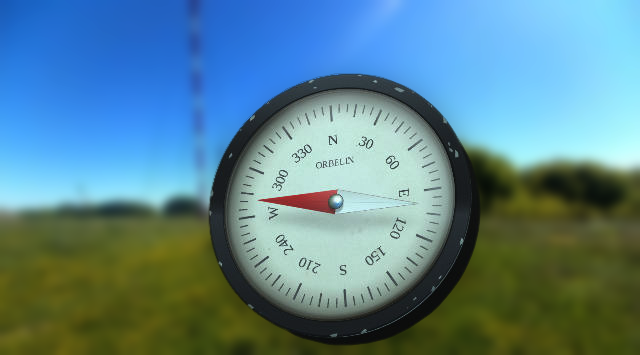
280 °
